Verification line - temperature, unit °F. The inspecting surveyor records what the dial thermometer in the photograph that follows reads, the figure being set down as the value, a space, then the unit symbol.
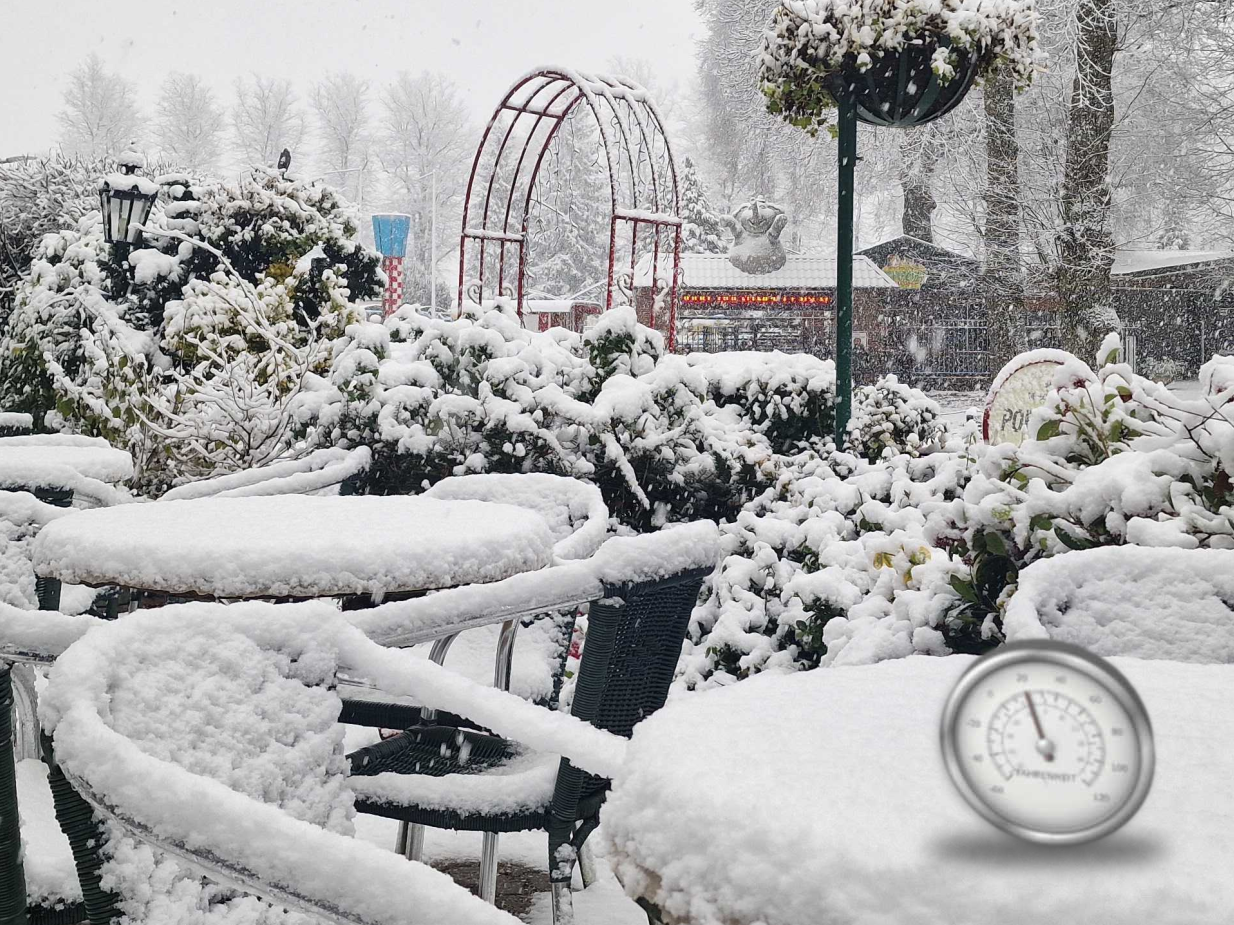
20 °F
